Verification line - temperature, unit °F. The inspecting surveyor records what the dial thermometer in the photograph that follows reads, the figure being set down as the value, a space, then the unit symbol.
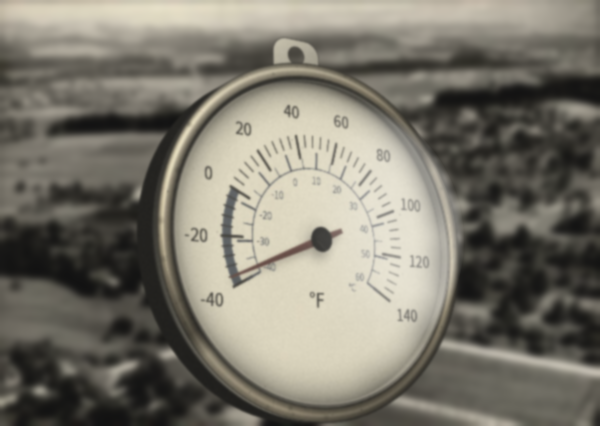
-36 °F
